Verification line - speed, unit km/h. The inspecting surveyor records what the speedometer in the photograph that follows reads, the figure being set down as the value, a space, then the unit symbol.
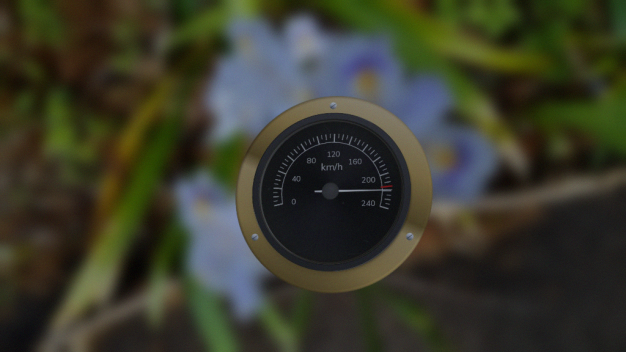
220 km/h
